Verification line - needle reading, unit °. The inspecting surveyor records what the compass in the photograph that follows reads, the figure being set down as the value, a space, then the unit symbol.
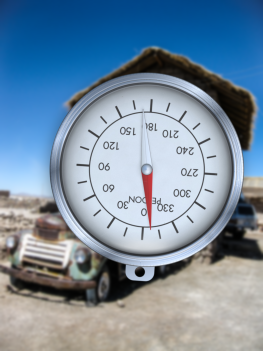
352.5 °
